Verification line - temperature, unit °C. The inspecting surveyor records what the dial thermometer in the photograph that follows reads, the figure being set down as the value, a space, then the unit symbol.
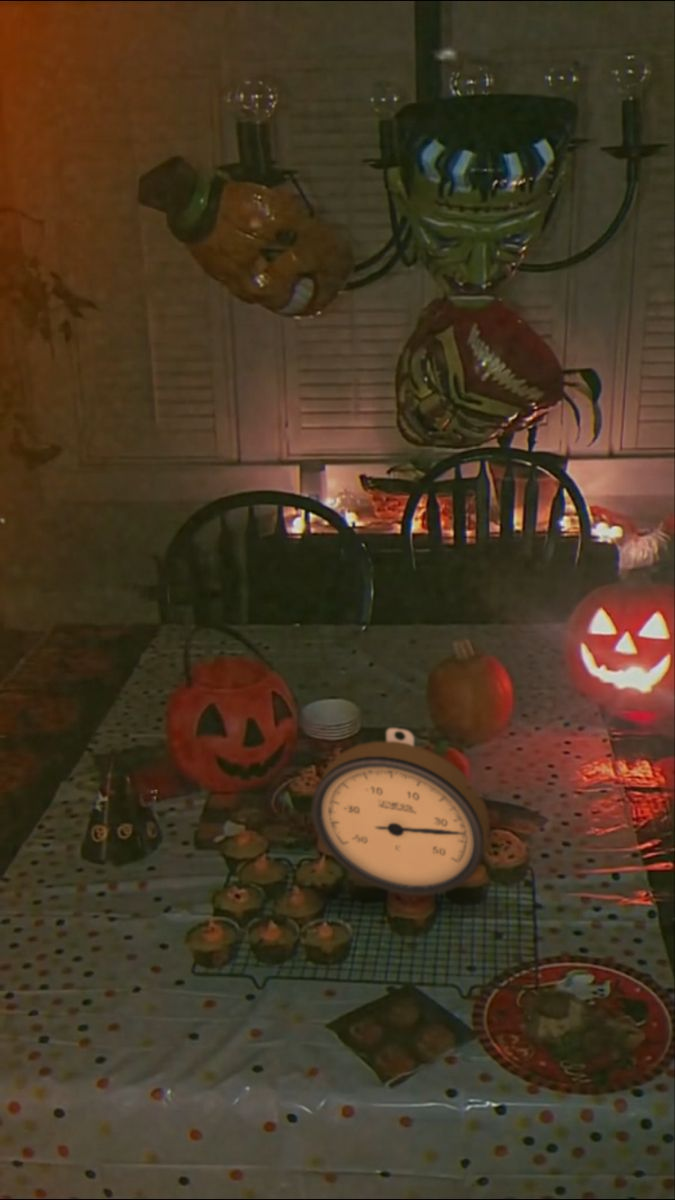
35 °C
